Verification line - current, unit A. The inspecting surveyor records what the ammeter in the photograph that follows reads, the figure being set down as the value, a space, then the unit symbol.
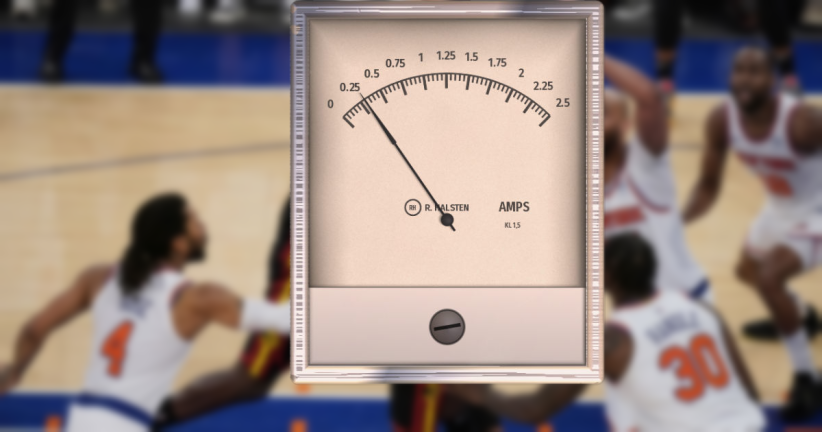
0.3 A
